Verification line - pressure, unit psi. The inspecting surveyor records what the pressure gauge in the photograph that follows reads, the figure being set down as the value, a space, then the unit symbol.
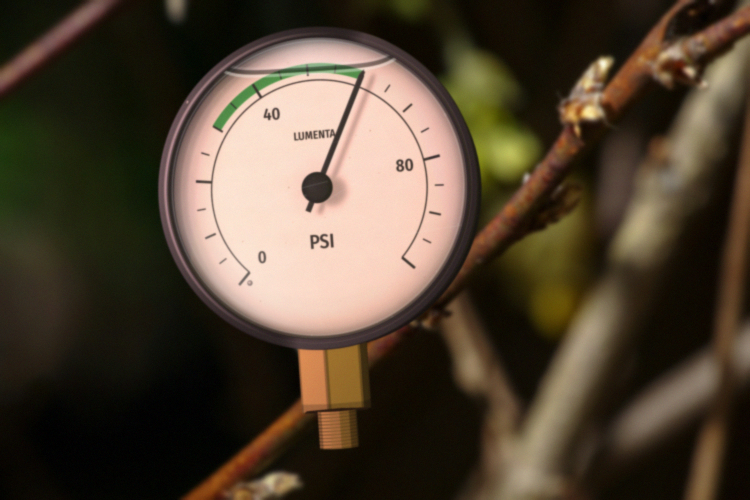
60 psi
